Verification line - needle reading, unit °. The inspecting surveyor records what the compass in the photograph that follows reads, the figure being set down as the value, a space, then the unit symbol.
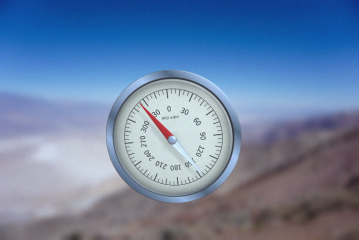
325 °
